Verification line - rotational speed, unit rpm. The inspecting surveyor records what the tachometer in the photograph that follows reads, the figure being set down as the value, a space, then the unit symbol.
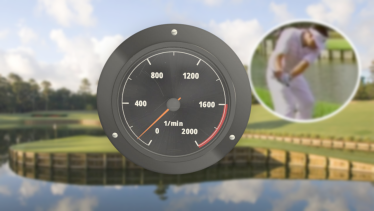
100 rpm
